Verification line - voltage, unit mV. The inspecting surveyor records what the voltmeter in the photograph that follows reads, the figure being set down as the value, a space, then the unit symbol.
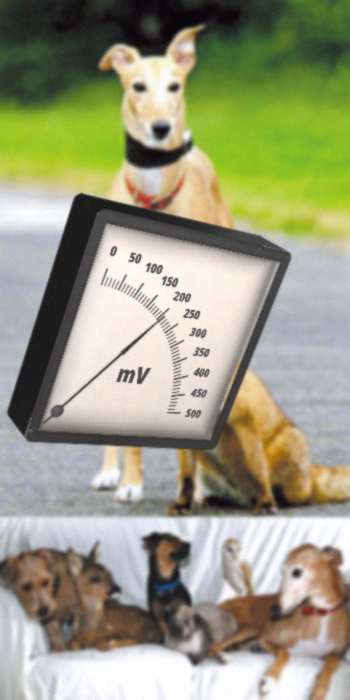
200 mV
